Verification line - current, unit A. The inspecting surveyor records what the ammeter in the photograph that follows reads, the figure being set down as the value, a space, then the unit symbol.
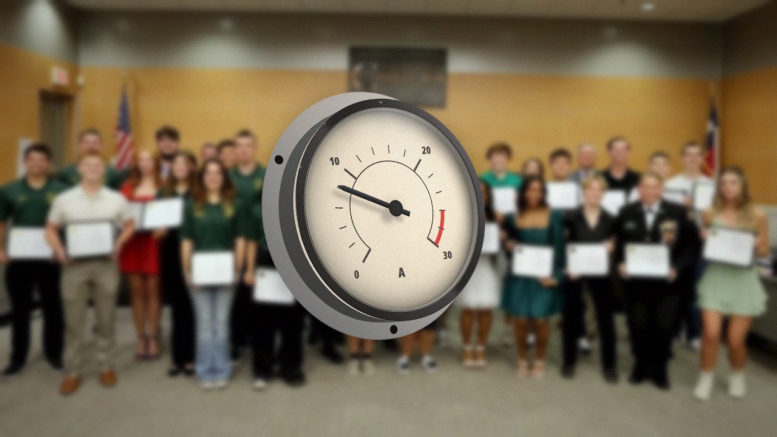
8 A
